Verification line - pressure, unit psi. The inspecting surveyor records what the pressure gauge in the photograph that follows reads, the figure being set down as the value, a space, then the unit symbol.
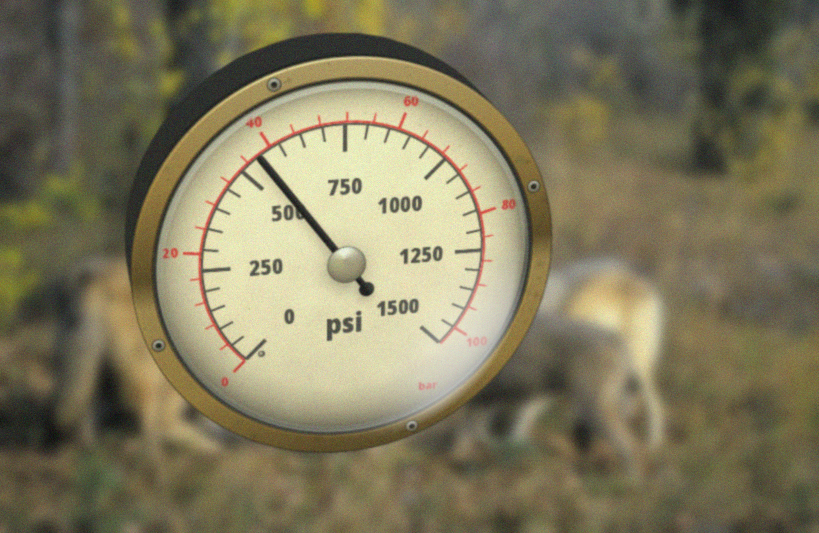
550 psi
